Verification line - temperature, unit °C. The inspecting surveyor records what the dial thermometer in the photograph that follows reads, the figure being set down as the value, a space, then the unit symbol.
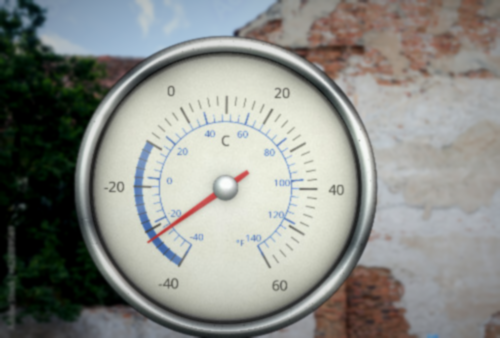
-32 °C
